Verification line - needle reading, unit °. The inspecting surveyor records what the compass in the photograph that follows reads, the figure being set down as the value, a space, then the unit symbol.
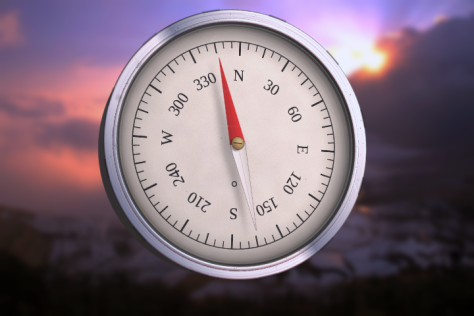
345 °
